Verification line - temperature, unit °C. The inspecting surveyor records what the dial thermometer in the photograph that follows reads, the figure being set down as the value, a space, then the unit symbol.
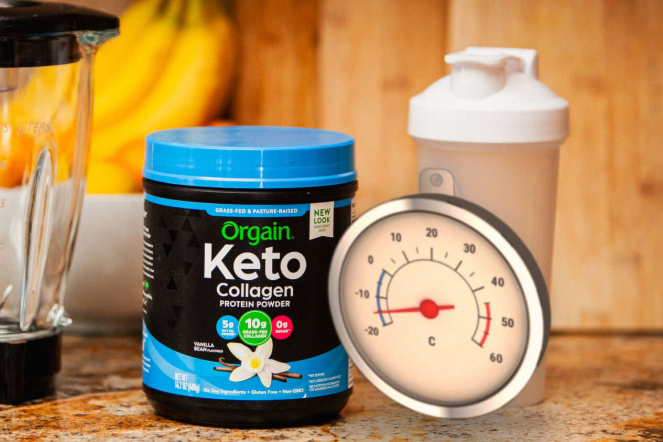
-15 °C
